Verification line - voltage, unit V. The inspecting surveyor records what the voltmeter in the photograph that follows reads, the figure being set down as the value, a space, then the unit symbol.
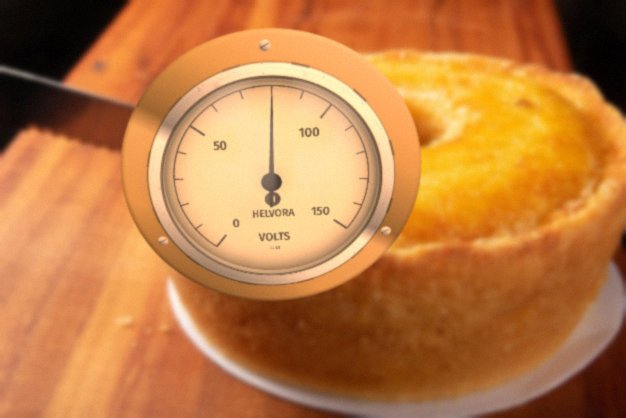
80 V
